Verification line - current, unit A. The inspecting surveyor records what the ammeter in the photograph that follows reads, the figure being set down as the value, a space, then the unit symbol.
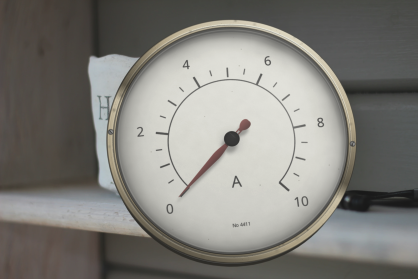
0 A
